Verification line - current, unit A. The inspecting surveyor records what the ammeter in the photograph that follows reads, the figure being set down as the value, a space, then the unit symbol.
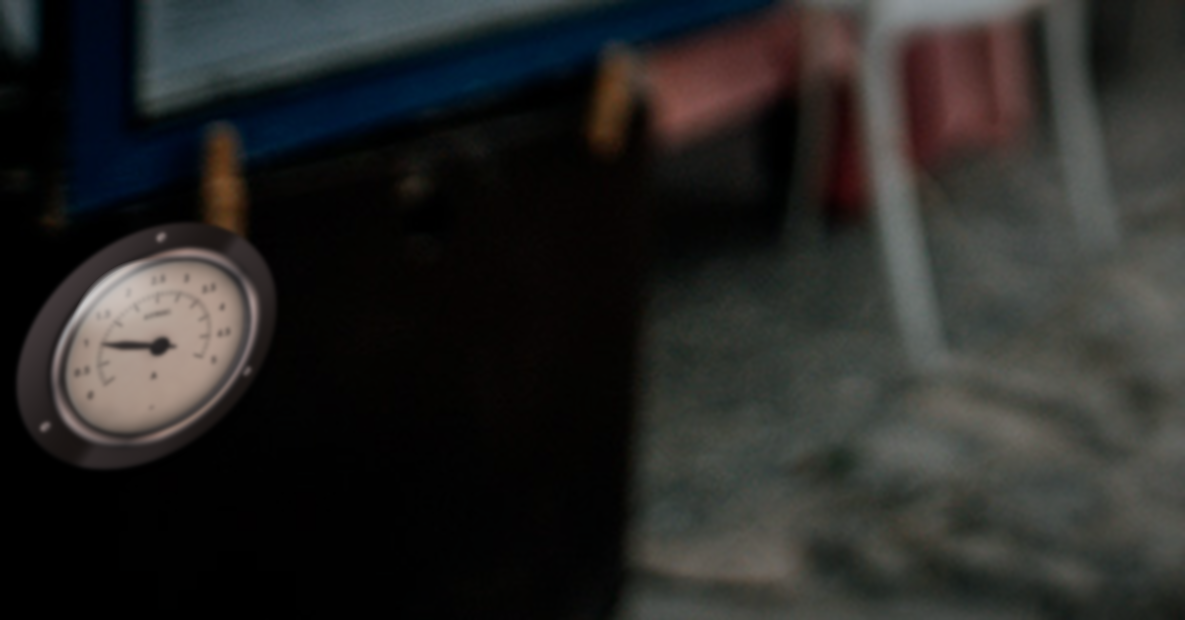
1 A
